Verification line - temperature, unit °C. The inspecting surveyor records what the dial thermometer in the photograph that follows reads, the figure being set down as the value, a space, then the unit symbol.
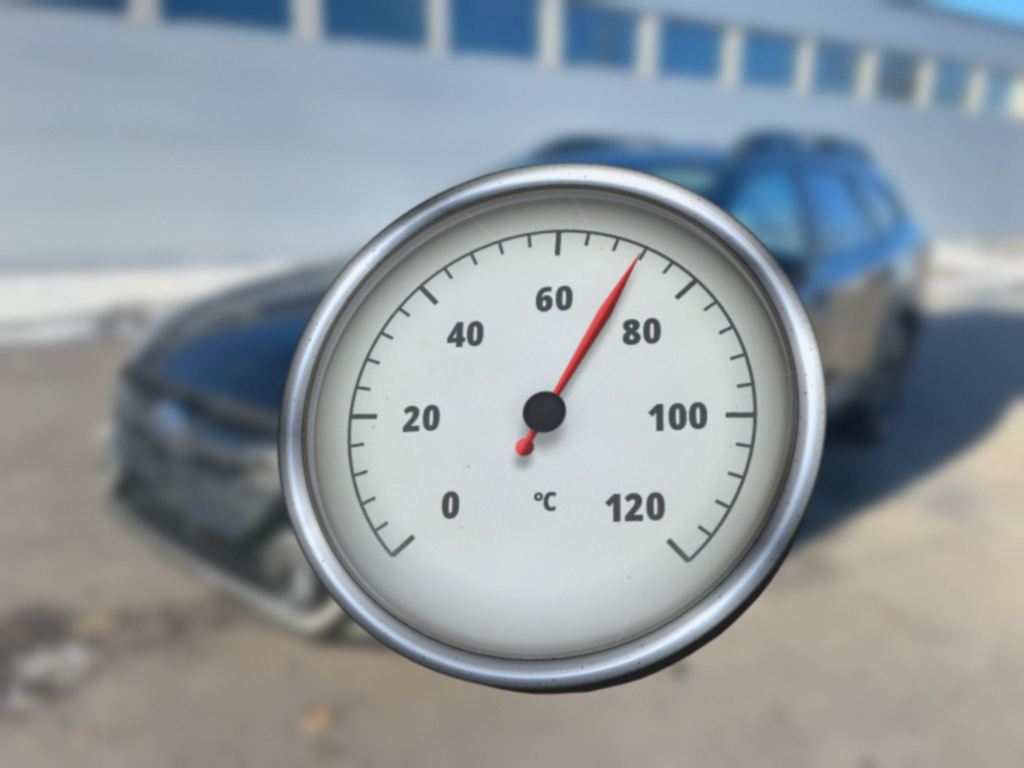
72 °C
